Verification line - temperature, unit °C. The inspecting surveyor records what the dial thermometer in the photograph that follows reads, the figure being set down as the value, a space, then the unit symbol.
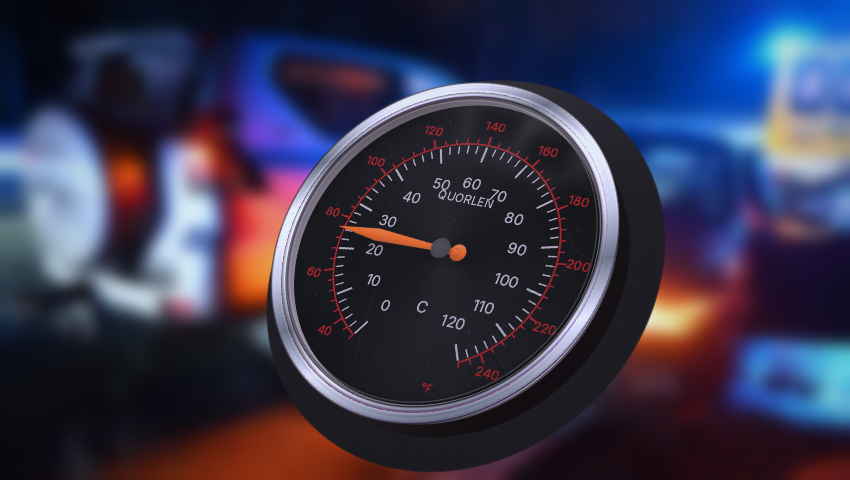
24 °C
